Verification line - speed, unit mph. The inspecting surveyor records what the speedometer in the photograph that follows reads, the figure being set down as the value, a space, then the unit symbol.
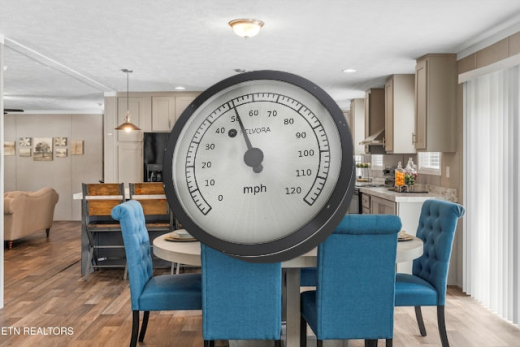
52 mph
